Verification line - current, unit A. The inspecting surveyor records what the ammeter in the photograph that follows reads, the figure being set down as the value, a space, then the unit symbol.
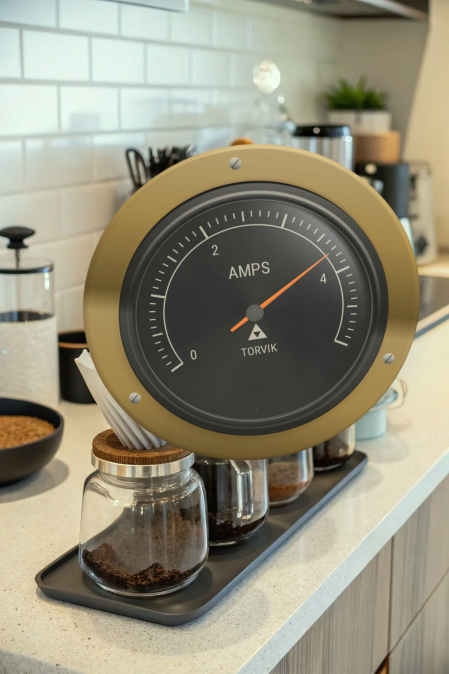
3.7 A
